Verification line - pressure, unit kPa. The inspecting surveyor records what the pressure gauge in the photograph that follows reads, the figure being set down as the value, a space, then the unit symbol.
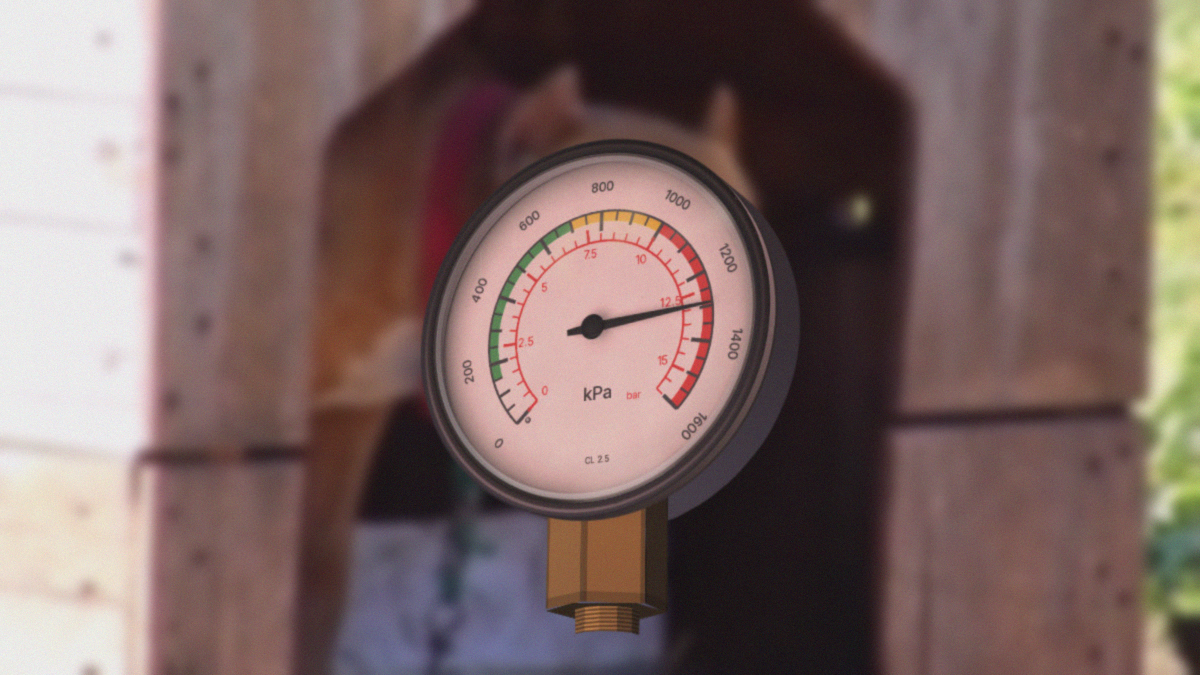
1300 kPa
